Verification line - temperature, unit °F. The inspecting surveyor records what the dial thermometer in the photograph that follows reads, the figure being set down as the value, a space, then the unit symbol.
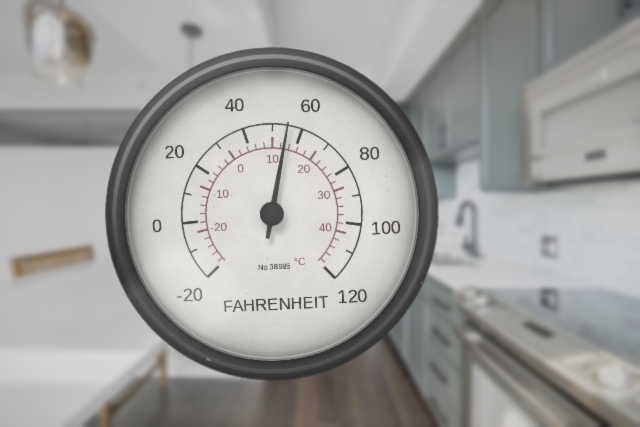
55 °F
